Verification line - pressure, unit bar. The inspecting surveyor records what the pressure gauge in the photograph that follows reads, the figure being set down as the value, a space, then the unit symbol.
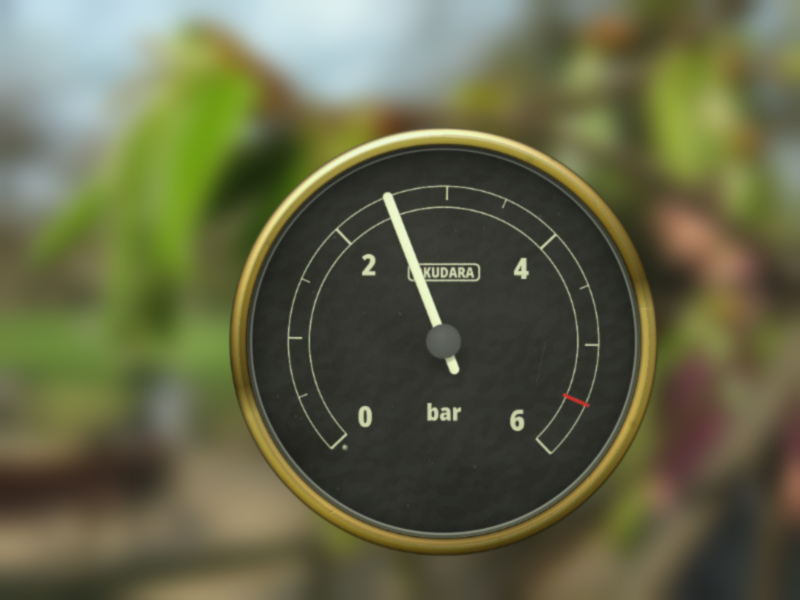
2.5 bar
